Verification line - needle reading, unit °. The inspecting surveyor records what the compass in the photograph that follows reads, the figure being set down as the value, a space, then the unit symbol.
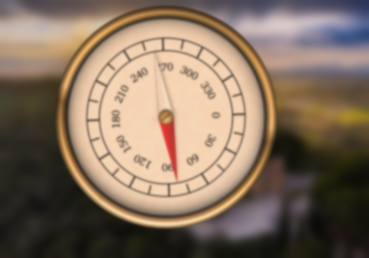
82.5 °
